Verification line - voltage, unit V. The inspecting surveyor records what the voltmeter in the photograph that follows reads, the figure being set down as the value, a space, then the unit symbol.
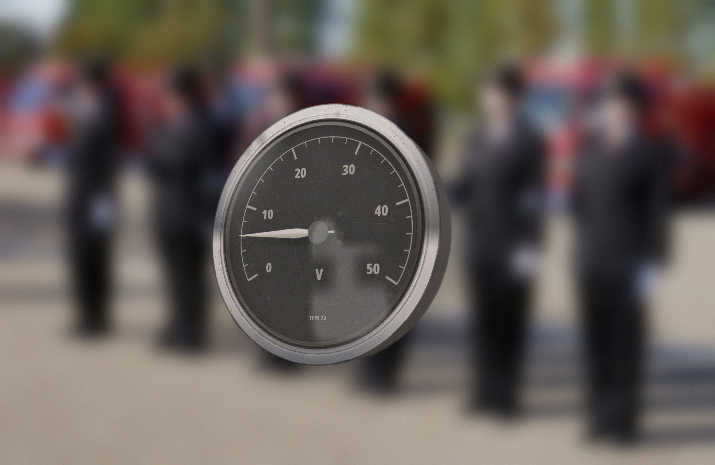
6 V
